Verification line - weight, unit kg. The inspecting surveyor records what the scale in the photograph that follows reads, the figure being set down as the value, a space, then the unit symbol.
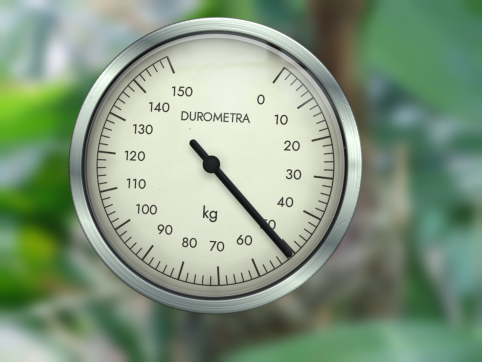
51 kg
